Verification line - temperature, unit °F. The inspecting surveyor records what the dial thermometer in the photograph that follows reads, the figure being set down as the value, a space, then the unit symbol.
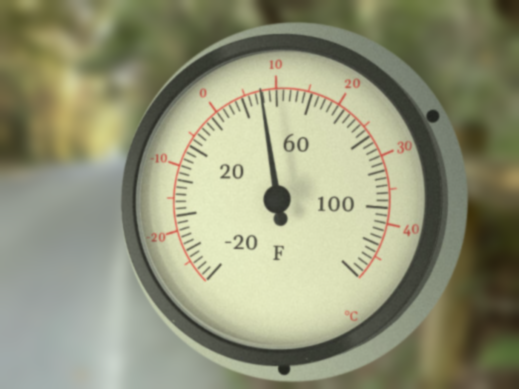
46 °F
